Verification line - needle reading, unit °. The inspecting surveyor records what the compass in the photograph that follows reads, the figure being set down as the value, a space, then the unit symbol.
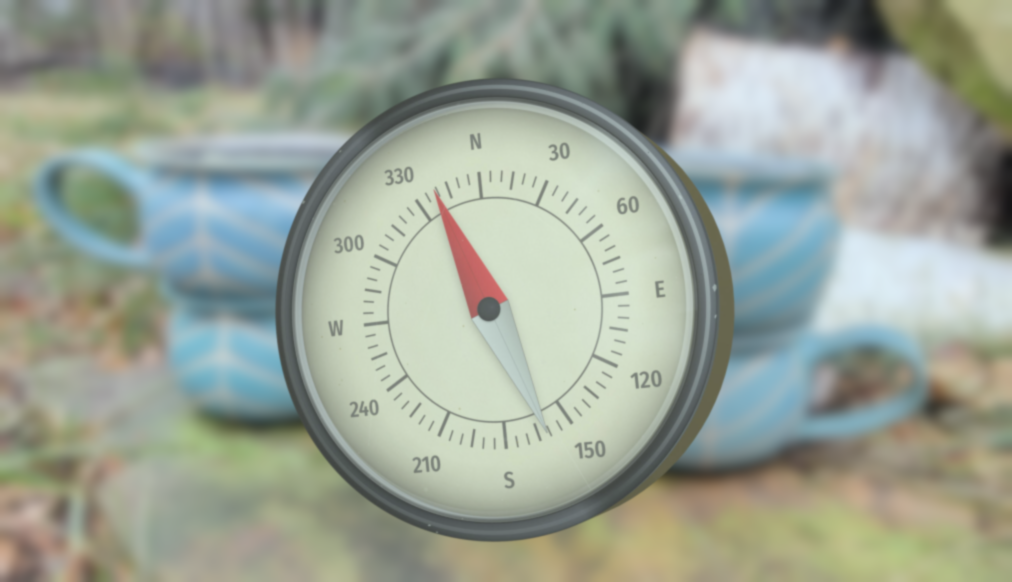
340 °
